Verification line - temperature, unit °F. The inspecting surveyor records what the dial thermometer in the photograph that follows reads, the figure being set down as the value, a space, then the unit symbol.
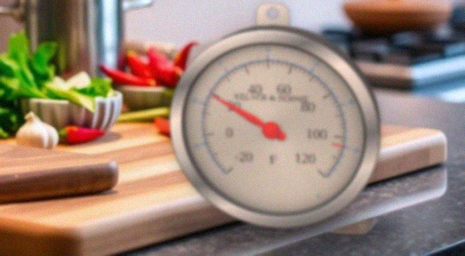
20 °F
